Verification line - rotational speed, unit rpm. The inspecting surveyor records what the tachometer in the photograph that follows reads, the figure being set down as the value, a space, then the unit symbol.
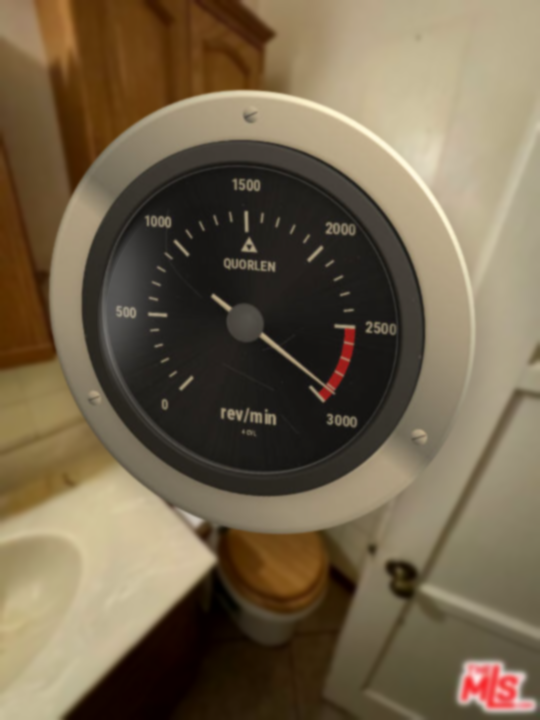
2900 rpm
